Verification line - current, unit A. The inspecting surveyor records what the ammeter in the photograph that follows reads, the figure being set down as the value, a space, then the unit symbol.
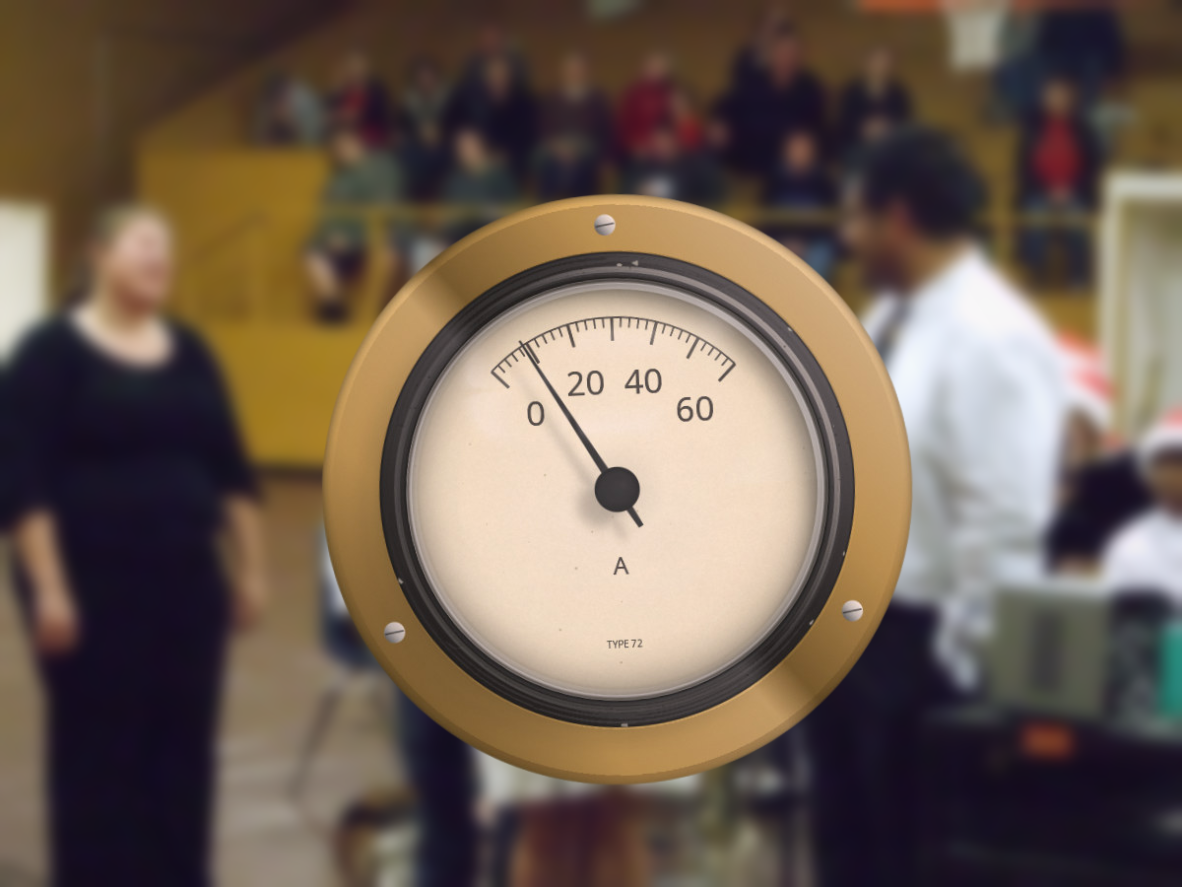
9 A
